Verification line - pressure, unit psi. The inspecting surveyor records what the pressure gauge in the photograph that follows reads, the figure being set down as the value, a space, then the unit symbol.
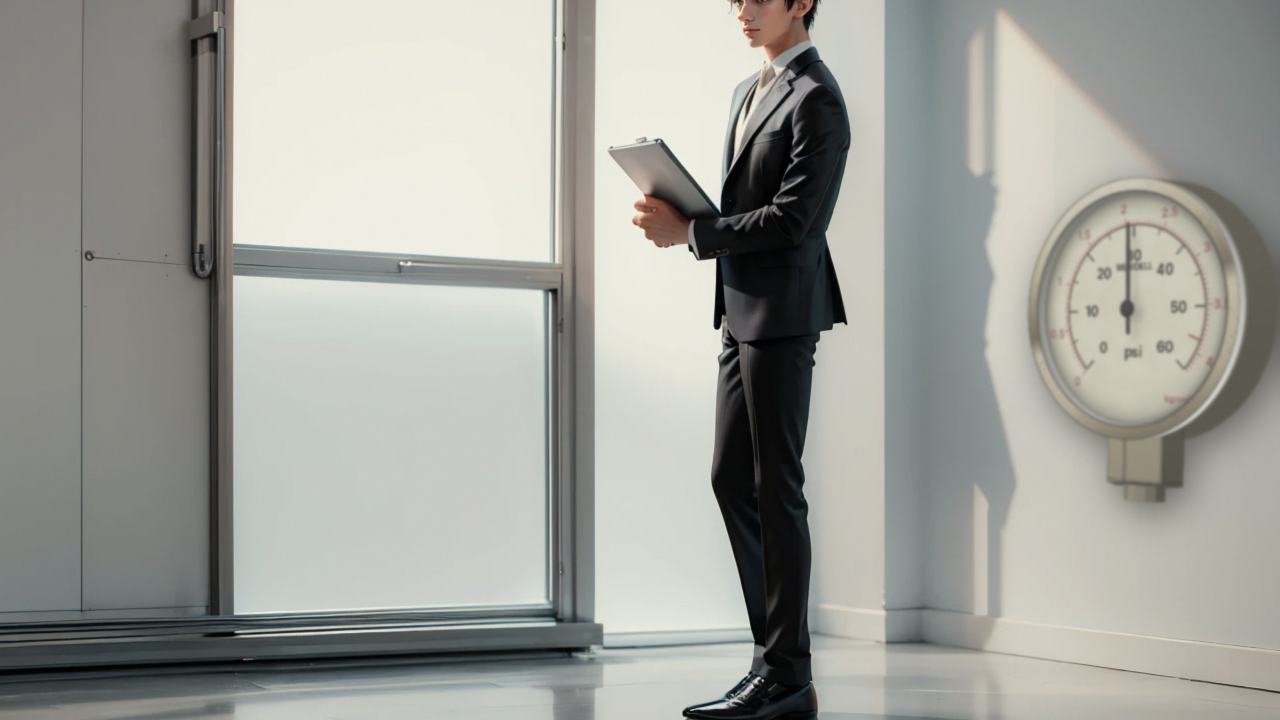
30 psi
